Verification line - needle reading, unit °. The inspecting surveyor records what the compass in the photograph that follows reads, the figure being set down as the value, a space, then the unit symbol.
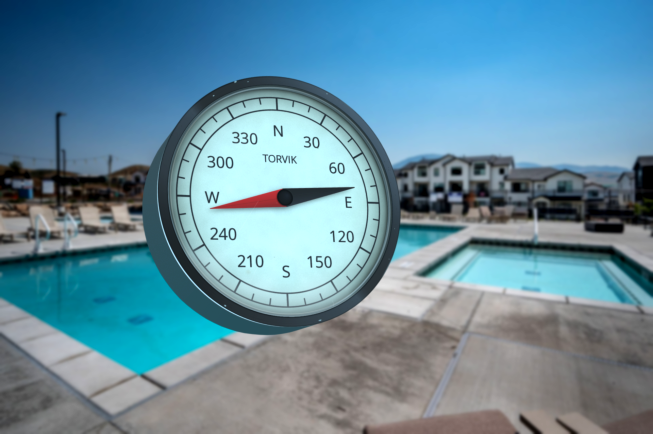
260 °
